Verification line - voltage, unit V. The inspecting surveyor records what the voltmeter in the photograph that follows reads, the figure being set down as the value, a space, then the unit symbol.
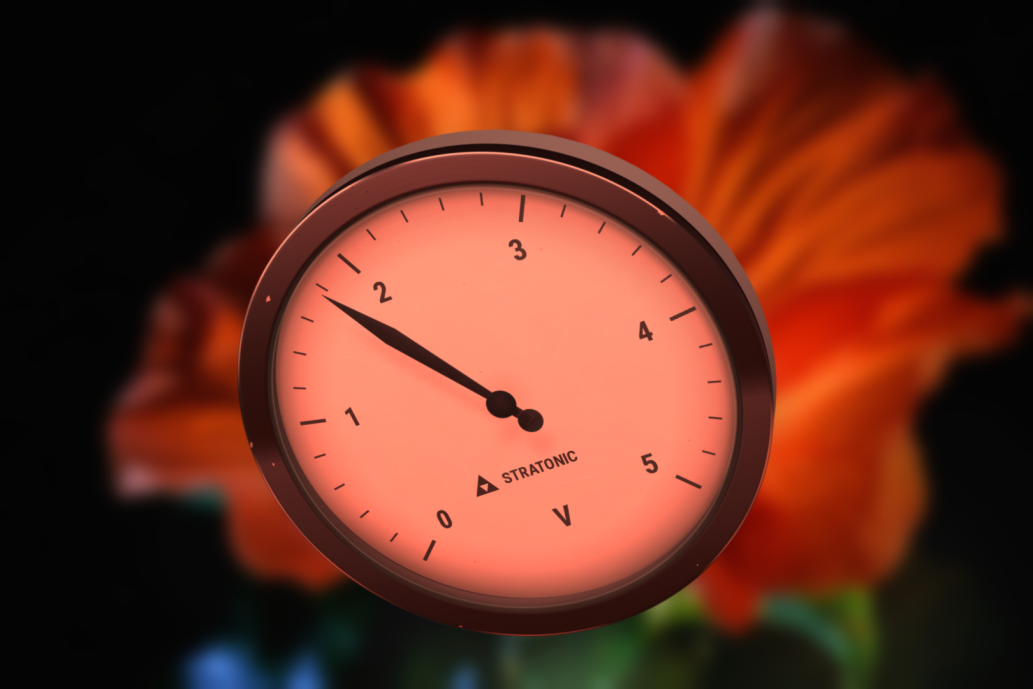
1.8 V
